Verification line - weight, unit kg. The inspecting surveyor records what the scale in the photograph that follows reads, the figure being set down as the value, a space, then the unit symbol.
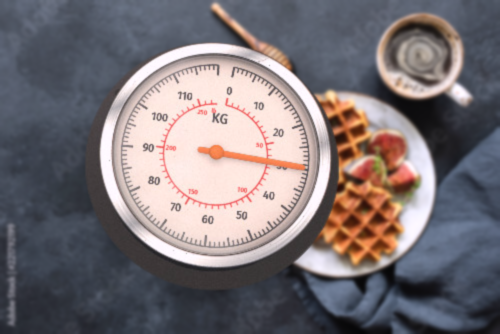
30 kg
